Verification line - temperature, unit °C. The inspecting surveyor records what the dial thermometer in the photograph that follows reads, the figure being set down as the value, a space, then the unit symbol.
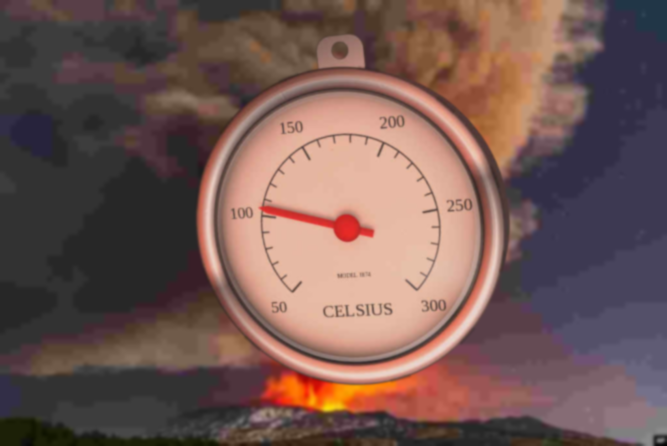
105 °C
